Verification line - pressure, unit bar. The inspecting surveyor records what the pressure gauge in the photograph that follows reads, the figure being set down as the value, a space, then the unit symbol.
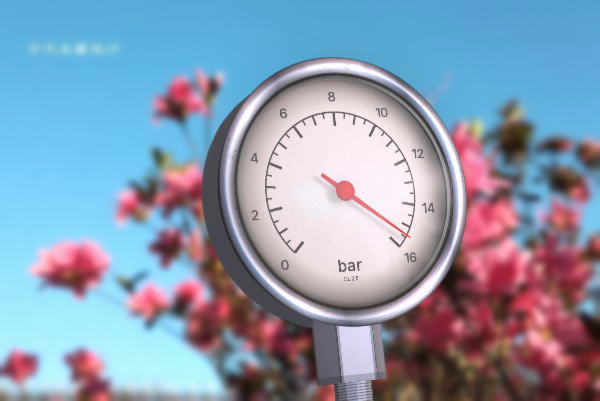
15.5 bar
